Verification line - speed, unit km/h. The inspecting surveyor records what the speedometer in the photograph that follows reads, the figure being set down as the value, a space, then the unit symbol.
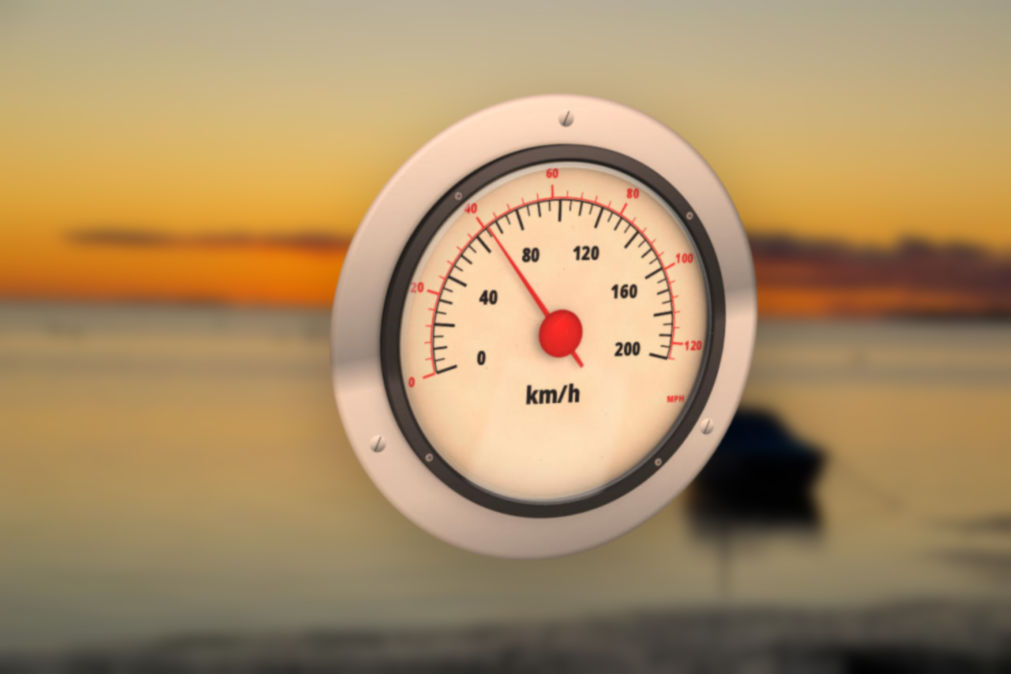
65 km/h
